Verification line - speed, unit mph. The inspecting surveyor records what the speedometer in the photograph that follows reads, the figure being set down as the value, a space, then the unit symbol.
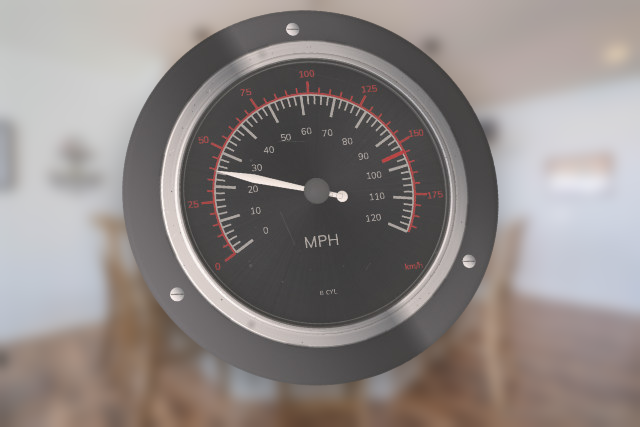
24 mph
